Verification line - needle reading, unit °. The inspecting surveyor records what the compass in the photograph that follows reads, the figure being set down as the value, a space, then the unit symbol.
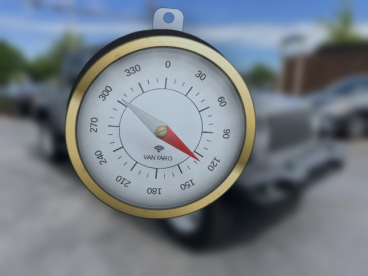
125 °
